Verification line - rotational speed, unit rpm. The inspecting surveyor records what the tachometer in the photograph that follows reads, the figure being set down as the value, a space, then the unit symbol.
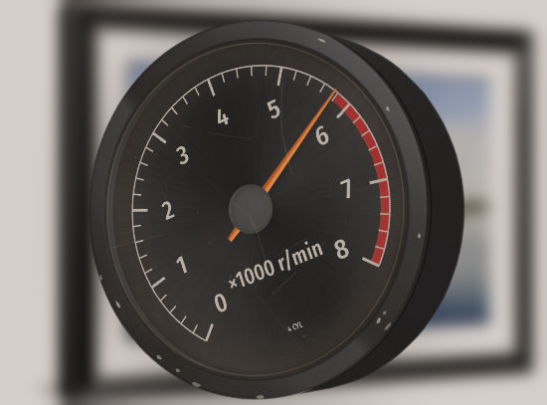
5800 rpm
